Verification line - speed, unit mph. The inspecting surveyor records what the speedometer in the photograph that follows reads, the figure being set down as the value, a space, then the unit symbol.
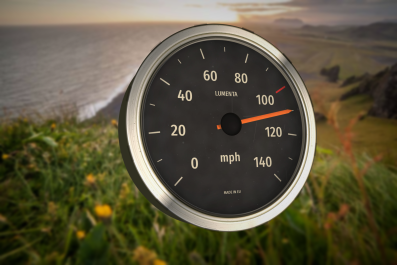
110 mph
